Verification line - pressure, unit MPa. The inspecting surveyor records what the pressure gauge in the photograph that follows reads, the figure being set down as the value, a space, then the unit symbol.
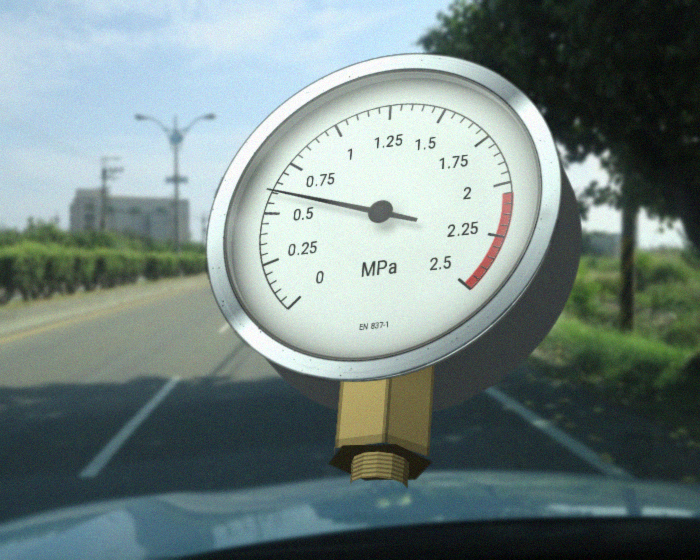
0.6 MPa
